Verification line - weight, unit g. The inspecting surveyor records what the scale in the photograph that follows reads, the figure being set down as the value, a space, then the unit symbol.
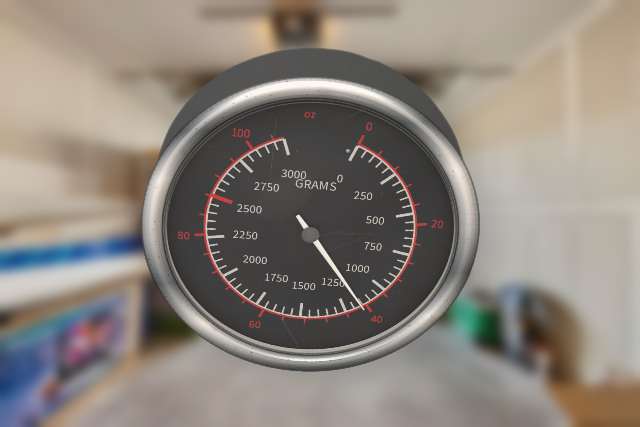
1150 g
